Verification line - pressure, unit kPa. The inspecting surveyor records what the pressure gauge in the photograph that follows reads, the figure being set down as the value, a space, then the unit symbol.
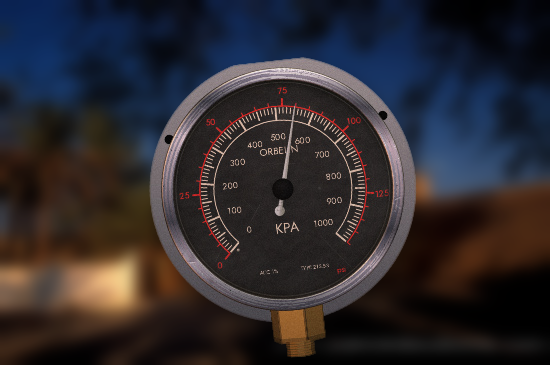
550 kPa
